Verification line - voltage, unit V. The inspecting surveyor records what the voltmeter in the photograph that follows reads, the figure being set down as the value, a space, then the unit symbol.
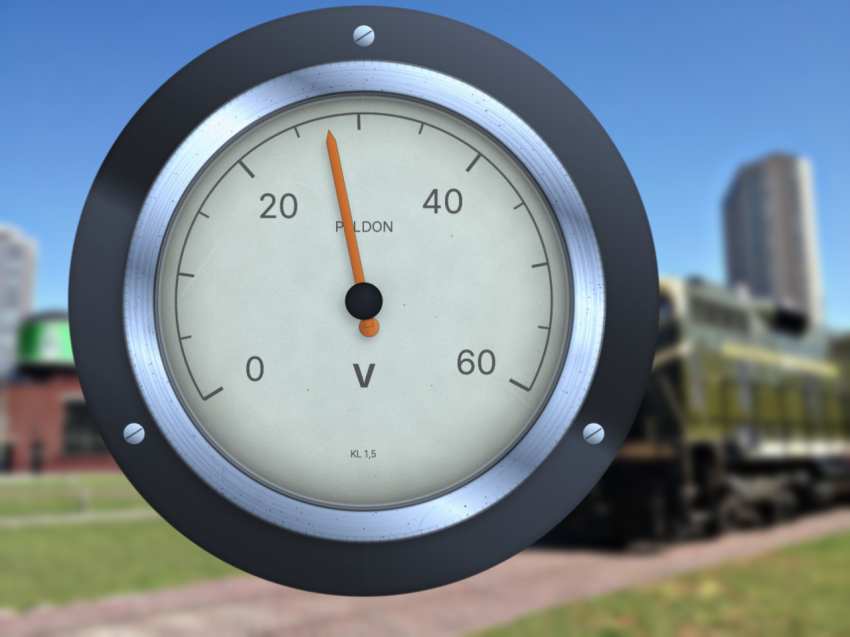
27.5 V
